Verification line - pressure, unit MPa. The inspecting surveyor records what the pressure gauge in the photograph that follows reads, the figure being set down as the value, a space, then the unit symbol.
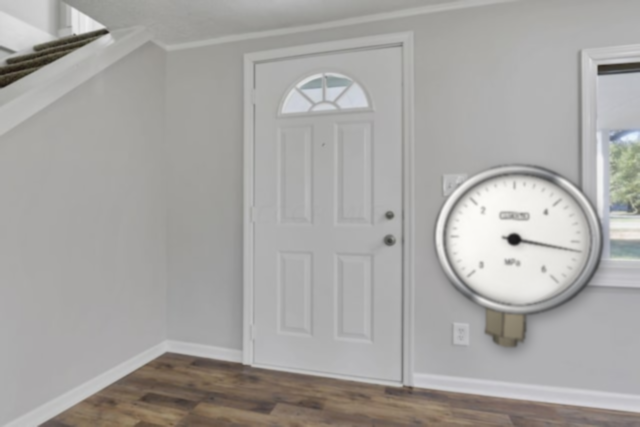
5.2 MPa
